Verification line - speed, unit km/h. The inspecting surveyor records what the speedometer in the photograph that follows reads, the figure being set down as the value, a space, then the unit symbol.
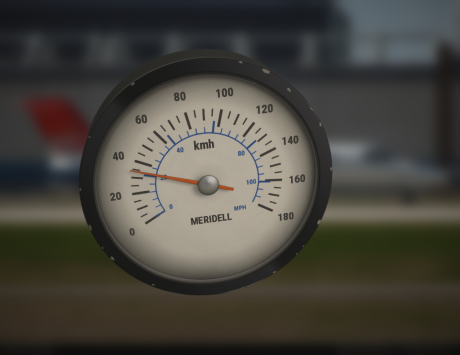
35 km/h
